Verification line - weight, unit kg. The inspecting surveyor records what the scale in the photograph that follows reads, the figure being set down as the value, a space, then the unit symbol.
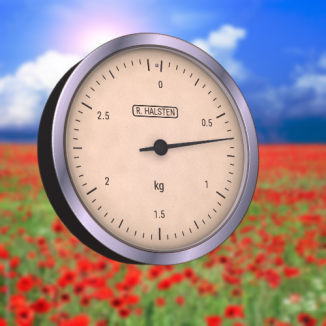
0.65 kg
